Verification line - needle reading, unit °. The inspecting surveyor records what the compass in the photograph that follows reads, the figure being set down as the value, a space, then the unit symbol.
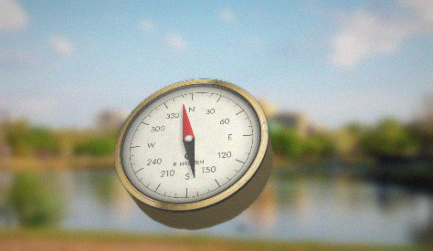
350 °
